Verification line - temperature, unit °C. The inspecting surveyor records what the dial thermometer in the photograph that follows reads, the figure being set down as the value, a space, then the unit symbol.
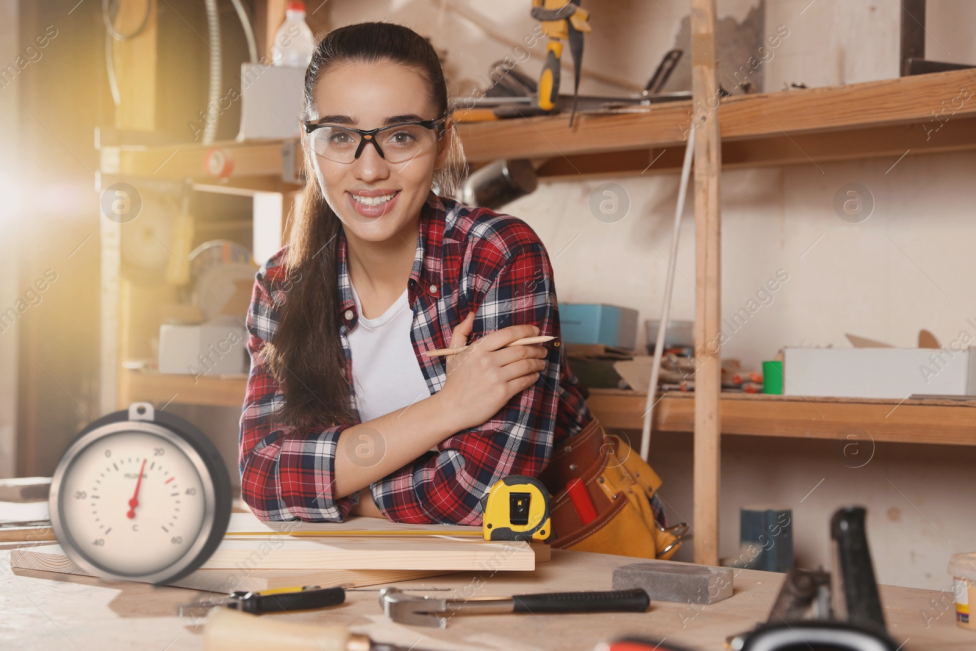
16 °C
